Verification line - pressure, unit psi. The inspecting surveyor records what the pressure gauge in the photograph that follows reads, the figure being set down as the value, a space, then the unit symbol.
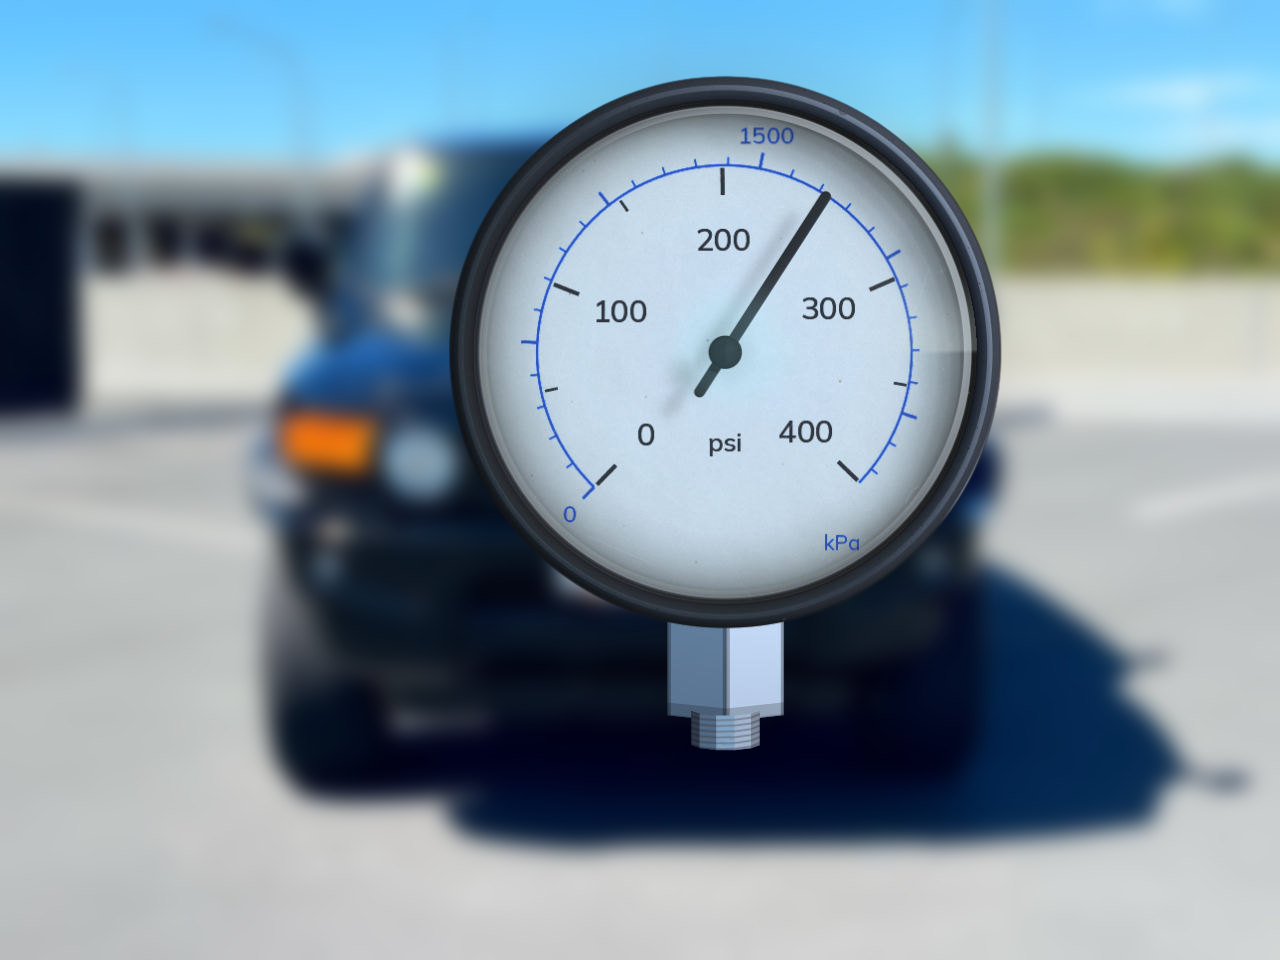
250 psi
